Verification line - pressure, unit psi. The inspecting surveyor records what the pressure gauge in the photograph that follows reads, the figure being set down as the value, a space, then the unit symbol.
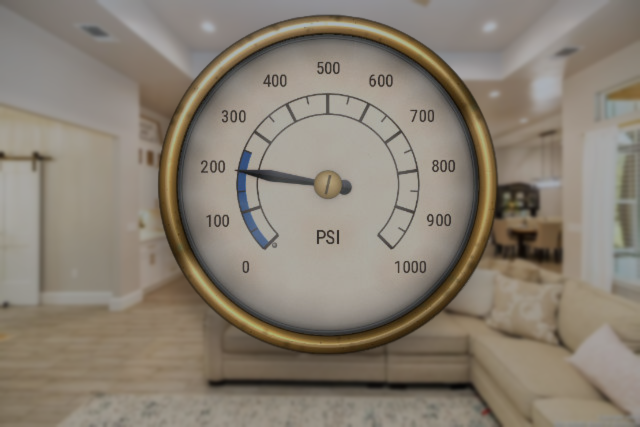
200 psi
